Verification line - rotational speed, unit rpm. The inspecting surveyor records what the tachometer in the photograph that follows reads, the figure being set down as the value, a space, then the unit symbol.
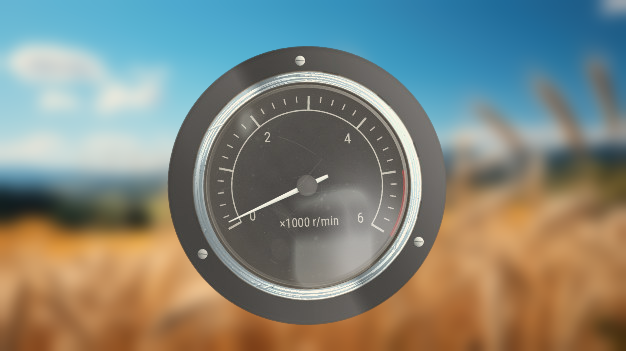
100 rpm
